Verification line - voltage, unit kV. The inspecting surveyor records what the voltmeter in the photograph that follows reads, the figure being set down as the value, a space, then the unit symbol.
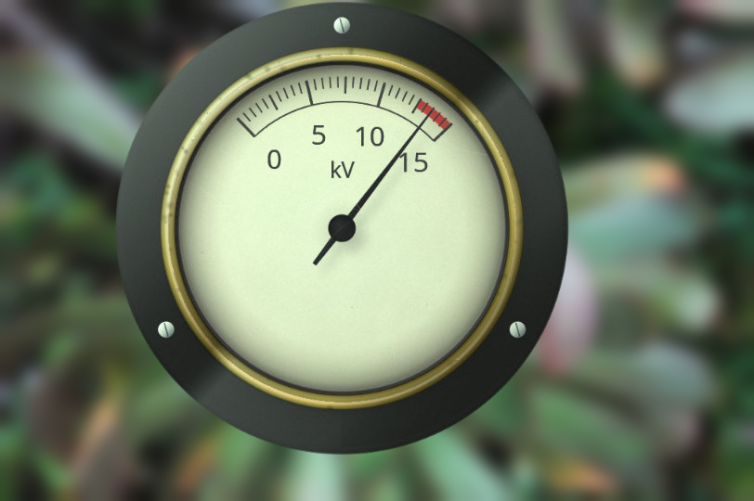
13.5 kV
